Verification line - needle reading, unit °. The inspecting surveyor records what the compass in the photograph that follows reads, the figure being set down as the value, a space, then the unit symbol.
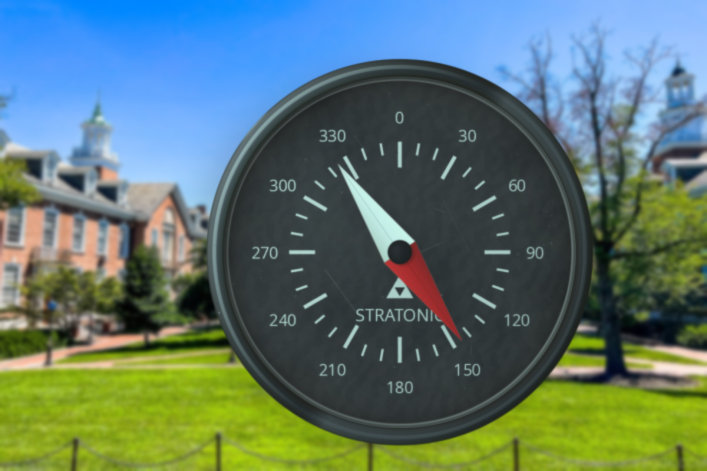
145 °
